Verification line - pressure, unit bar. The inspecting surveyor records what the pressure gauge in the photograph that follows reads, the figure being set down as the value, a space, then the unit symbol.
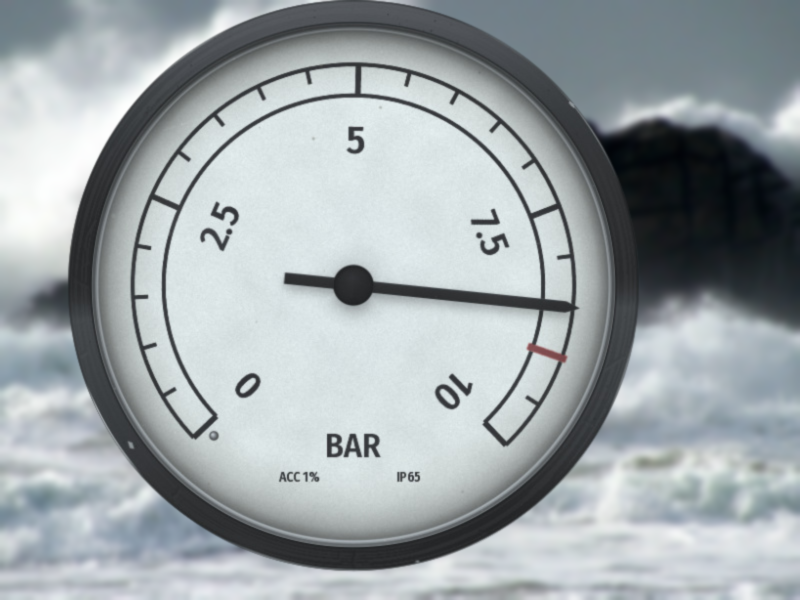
8.5 bar
